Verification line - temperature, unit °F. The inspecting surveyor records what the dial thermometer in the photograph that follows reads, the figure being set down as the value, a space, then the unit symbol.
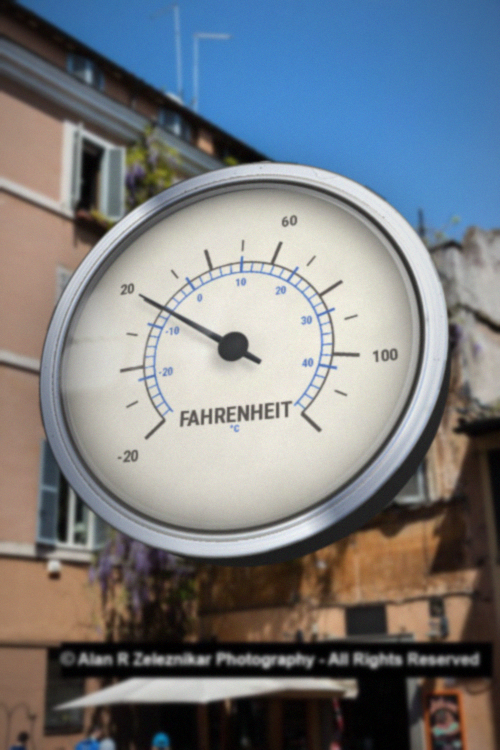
20 °F
